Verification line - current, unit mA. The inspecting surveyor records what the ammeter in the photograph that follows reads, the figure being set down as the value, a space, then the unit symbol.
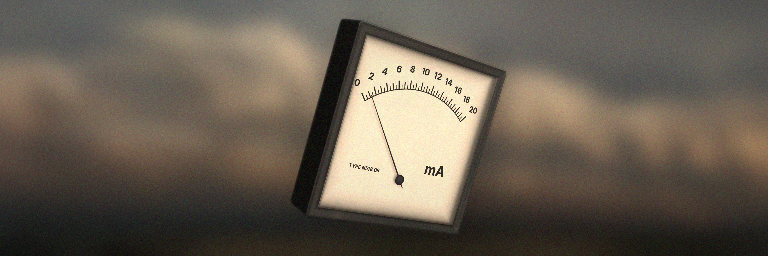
1 mA
